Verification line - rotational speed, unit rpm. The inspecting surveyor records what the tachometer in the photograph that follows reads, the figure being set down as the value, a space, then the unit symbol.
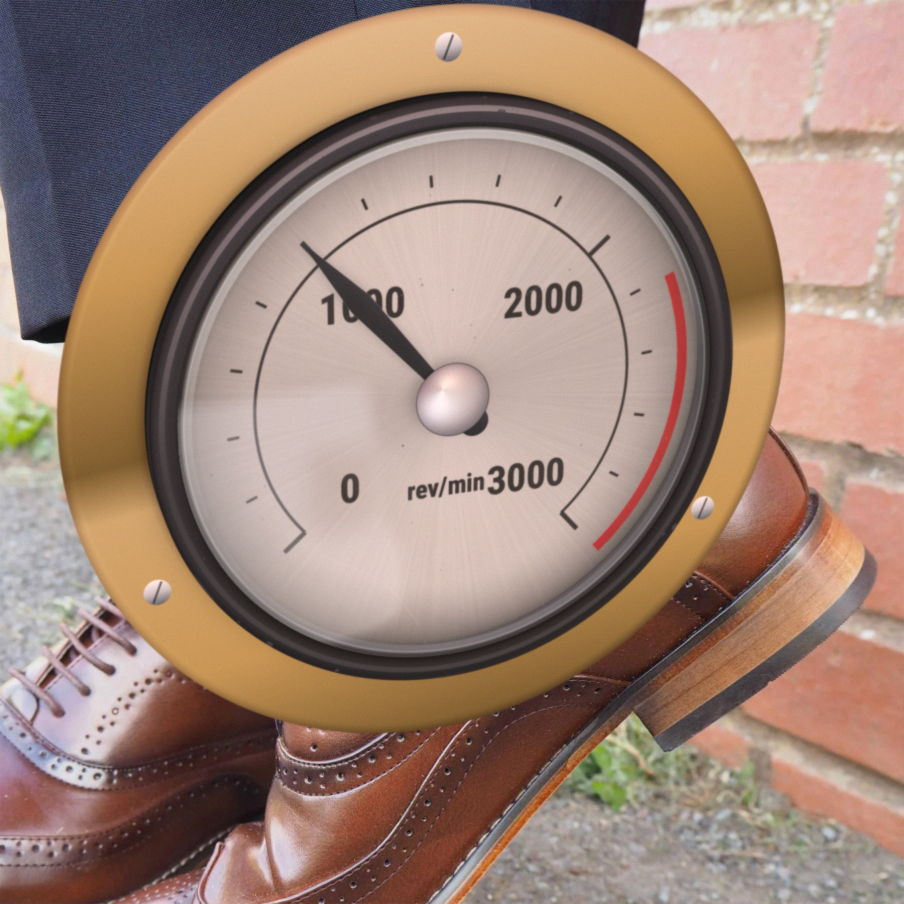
1000 rpm
